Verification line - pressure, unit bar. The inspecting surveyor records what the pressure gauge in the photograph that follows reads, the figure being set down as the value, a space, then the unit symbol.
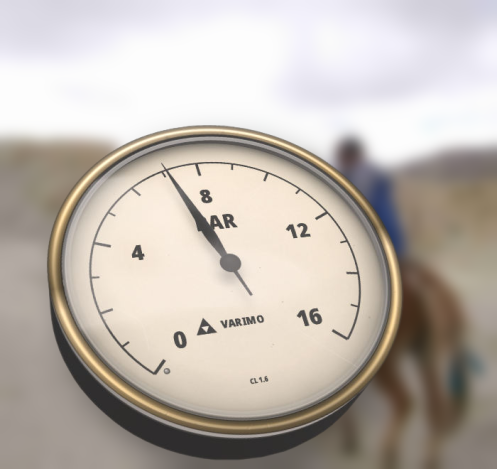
7 bar
